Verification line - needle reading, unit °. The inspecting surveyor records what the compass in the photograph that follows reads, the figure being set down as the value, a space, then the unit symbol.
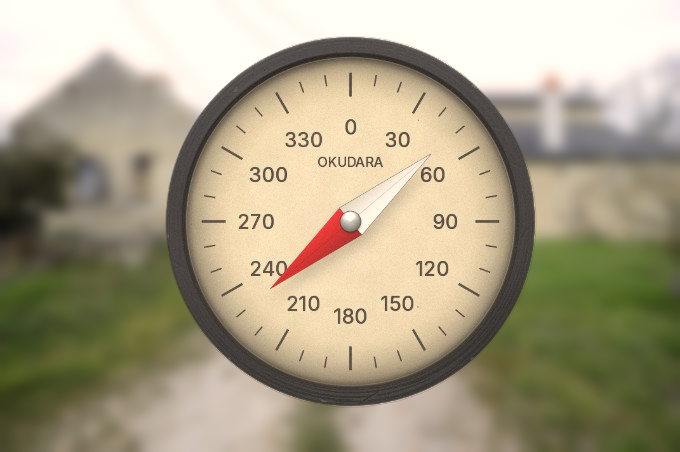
230 °
